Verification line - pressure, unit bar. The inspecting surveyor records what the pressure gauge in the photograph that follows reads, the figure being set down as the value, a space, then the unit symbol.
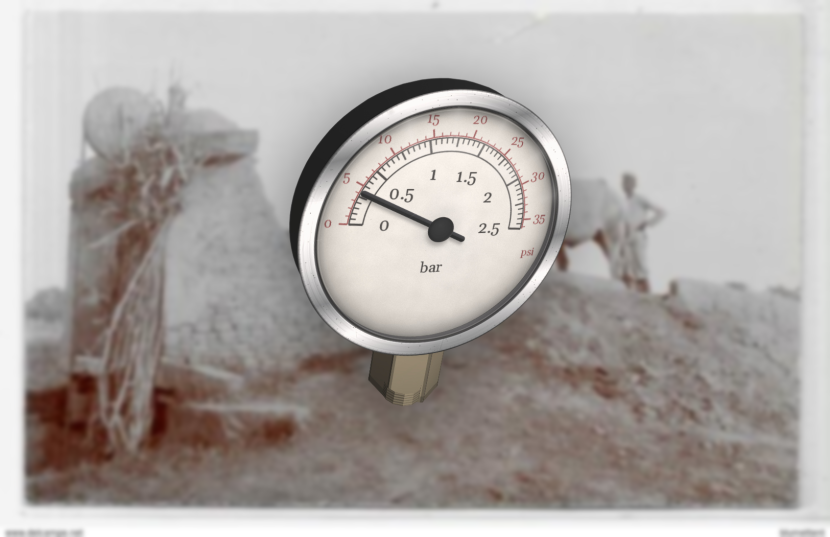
0.3 bar
